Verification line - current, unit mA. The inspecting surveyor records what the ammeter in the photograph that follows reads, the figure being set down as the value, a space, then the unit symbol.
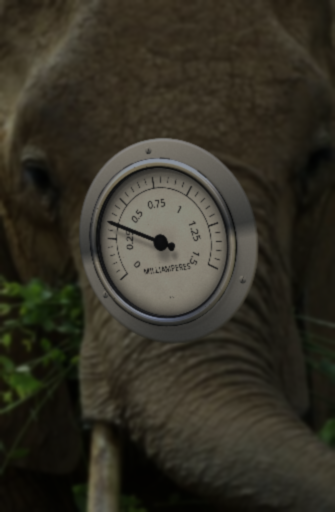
0.35 mA
